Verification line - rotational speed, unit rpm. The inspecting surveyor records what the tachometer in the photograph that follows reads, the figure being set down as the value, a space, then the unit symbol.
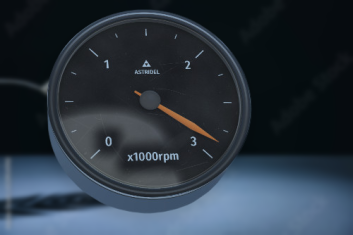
2875 rpm
